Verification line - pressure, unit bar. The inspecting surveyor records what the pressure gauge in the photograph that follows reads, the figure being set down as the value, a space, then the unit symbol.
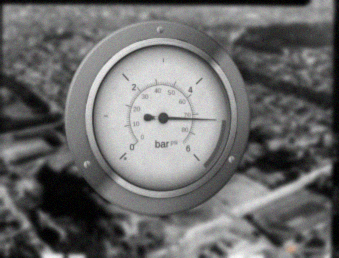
5 bar
